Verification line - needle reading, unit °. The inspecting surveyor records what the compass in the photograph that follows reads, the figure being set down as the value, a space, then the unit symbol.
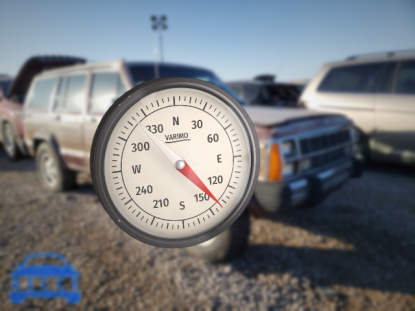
140 °
